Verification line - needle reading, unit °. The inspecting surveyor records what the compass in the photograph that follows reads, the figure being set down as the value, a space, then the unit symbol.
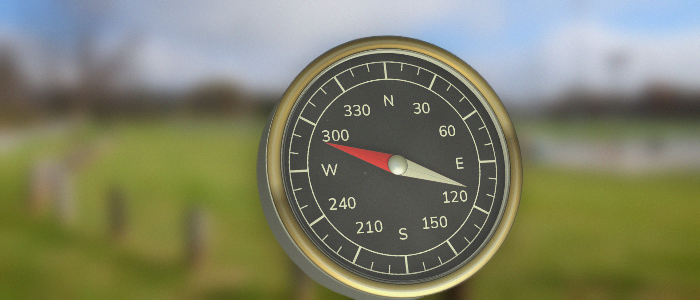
290 °
